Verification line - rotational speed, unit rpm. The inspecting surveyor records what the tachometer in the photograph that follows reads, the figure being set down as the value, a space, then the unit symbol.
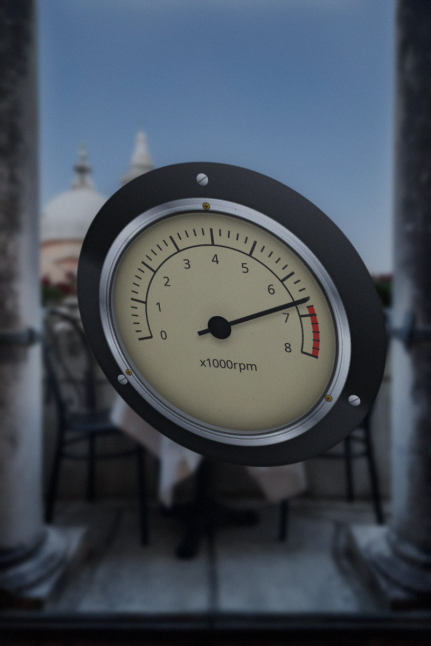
6600 rpm
